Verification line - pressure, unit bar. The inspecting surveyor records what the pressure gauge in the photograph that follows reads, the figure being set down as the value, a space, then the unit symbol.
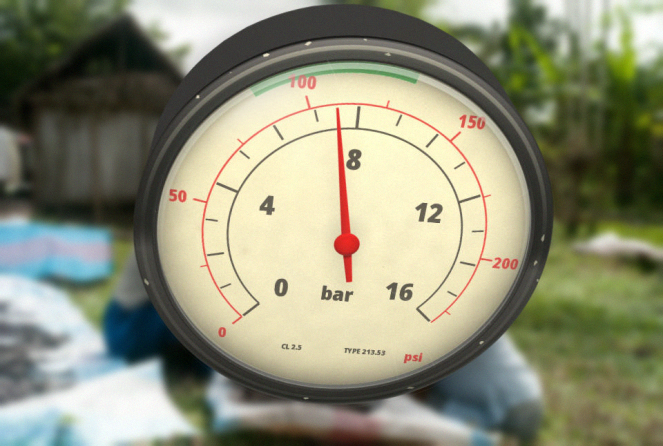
7.5 bar
